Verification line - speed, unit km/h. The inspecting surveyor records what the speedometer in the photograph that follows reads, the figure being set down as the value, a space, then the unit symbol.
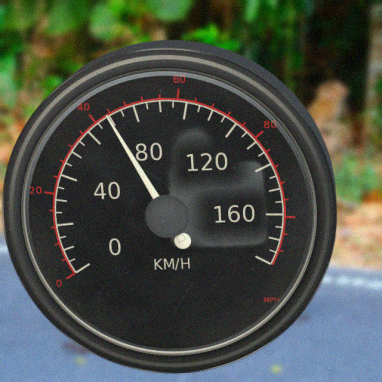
70 km/h
